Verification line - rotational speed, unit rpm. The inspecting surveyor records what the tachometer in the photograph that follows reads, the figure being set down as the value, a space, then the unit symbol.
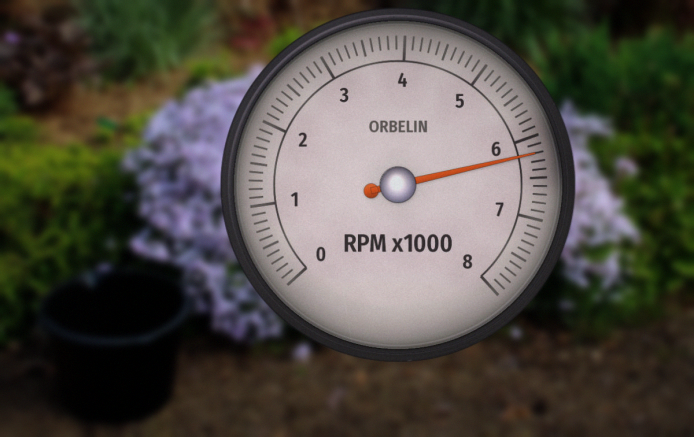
6200 rpm
